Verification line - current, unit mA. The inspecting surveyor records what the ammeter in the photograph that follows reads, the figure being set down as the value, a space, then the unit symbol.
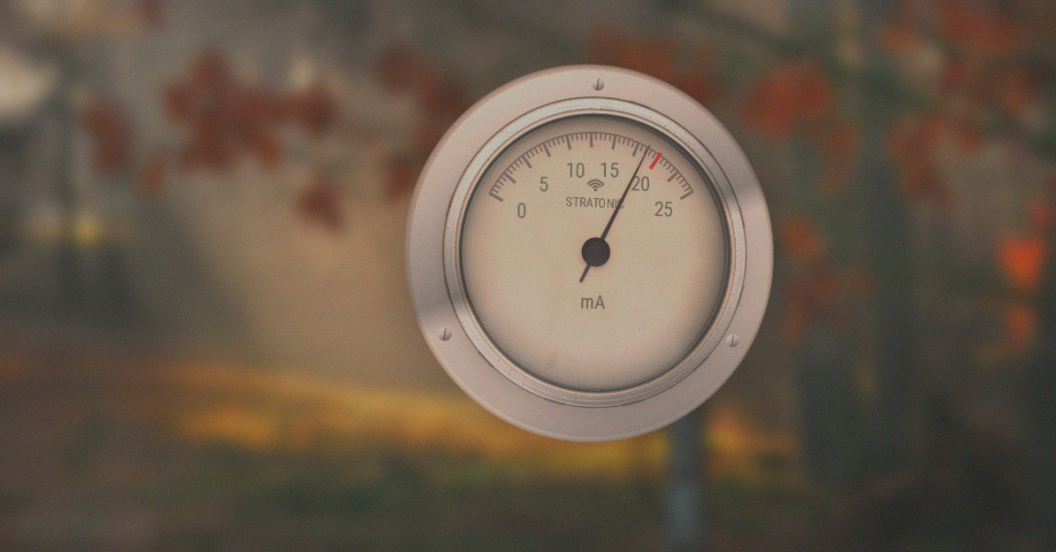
18.5 mA
